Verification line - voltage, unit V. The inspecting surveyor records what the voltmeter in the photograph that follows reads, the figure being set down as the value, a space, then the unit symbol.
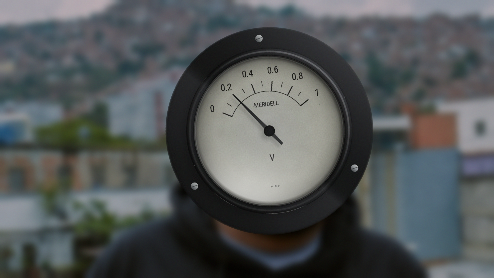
0.2 V
